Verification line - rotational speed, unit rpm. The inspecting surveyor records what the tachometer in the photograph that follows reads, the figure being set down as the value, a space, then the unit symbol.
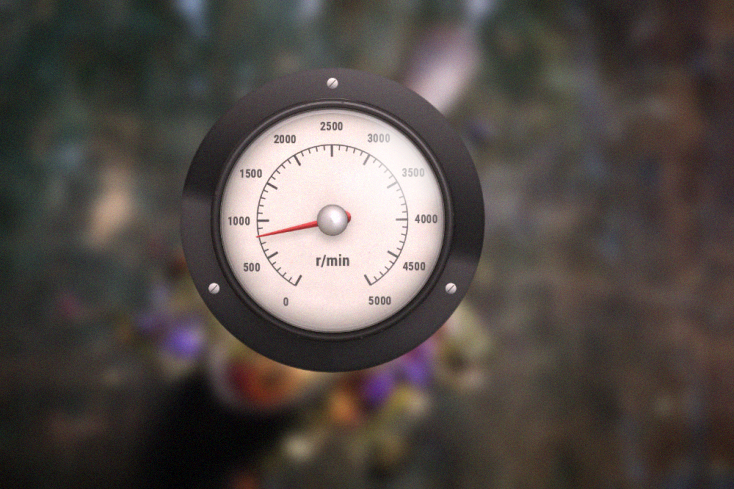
800 rpm
